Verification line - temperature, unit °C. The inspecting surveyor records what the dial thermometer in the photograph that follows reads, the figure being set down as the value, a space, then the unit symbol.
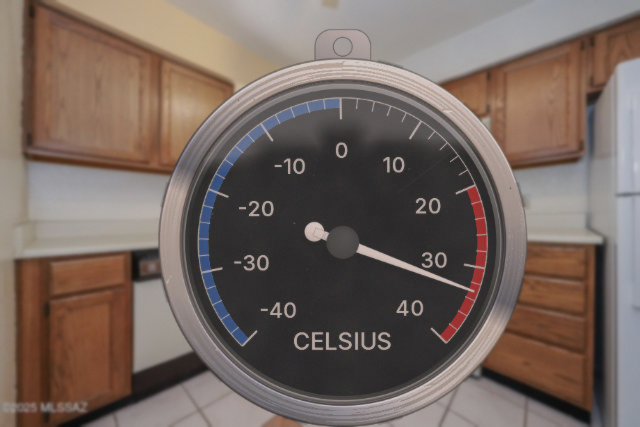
33 °C
